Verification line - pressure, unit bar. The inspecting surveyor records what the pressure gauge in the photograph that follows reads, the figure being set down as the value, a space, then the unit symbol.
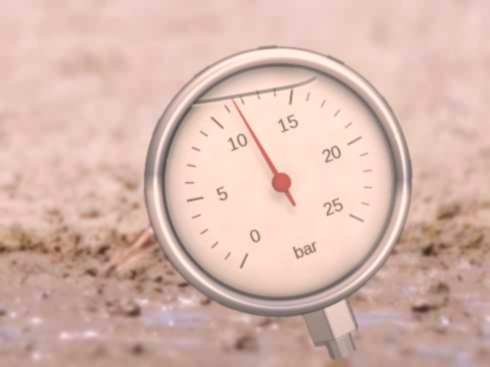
11.5 bar
